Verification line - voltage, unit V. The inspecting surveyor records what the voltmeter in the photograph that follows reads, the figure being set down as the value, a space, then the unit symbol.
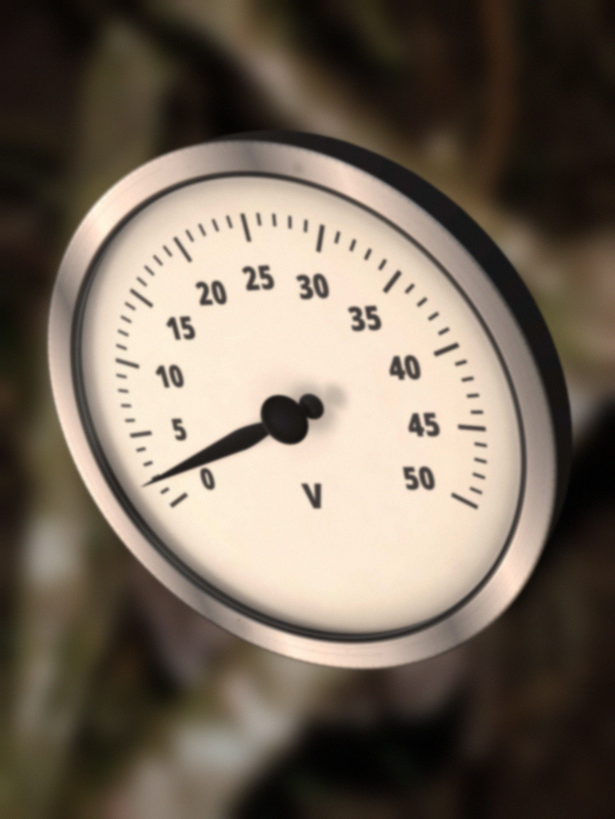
2 V
